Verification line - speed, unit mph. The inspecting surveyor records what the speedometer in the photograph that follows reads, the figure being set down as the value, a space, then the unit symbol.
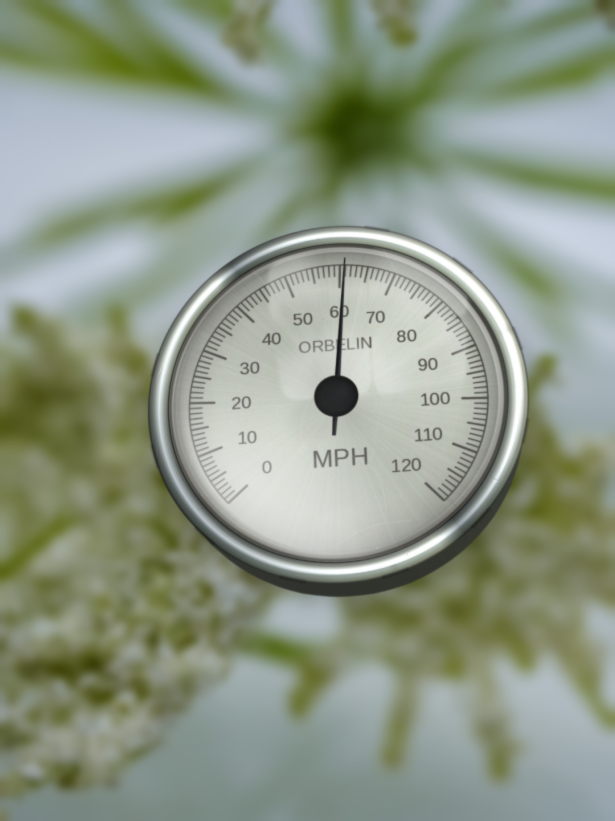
61 mph
